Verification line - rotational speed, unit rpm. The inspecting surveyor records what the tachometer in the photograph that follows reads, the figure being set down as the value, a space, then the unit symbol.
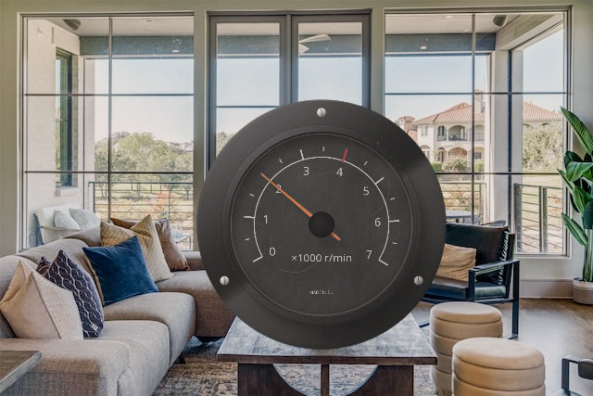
2000 rpm
